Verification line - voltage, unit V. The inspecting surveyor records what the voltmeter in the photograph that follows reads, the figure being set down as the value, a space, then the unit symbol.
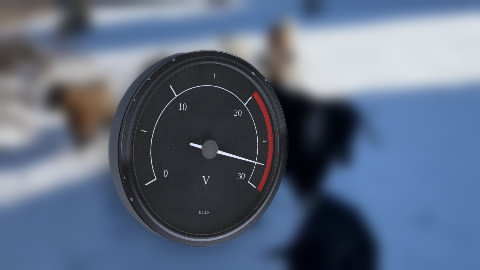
27.5 V
